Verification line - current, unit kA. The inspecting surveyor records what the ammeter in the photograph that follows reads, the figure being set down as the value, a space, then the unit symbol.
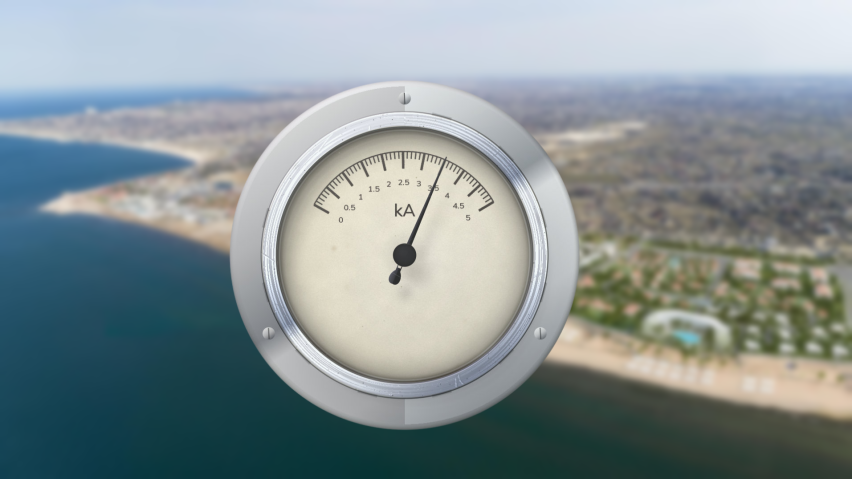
3.5 kA
